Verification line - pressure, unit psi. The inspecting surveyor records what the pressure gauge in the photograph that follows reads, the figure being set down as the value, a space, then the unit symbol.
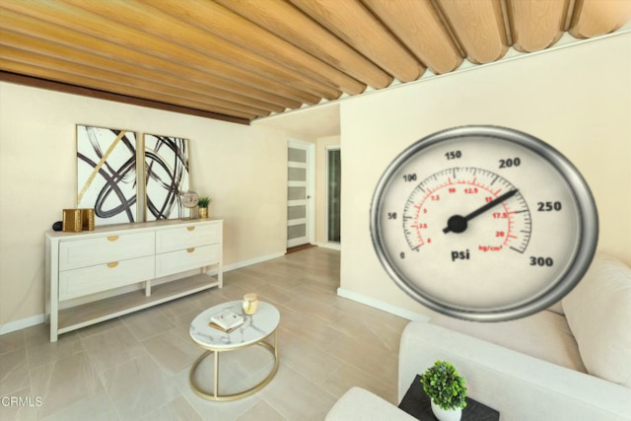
225 psi
